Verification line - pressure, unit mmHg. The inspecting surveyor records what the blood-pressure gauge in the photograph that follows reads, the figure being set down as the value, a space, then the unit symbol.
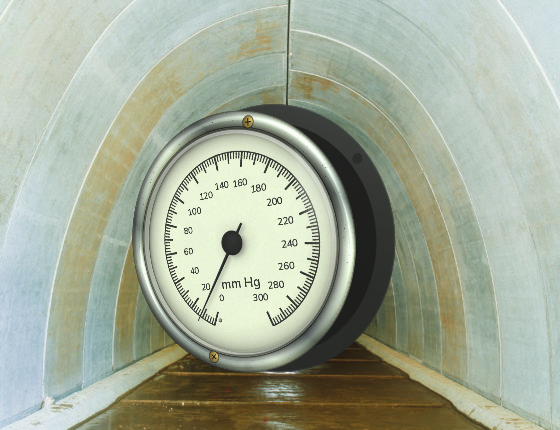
10 mmHg
